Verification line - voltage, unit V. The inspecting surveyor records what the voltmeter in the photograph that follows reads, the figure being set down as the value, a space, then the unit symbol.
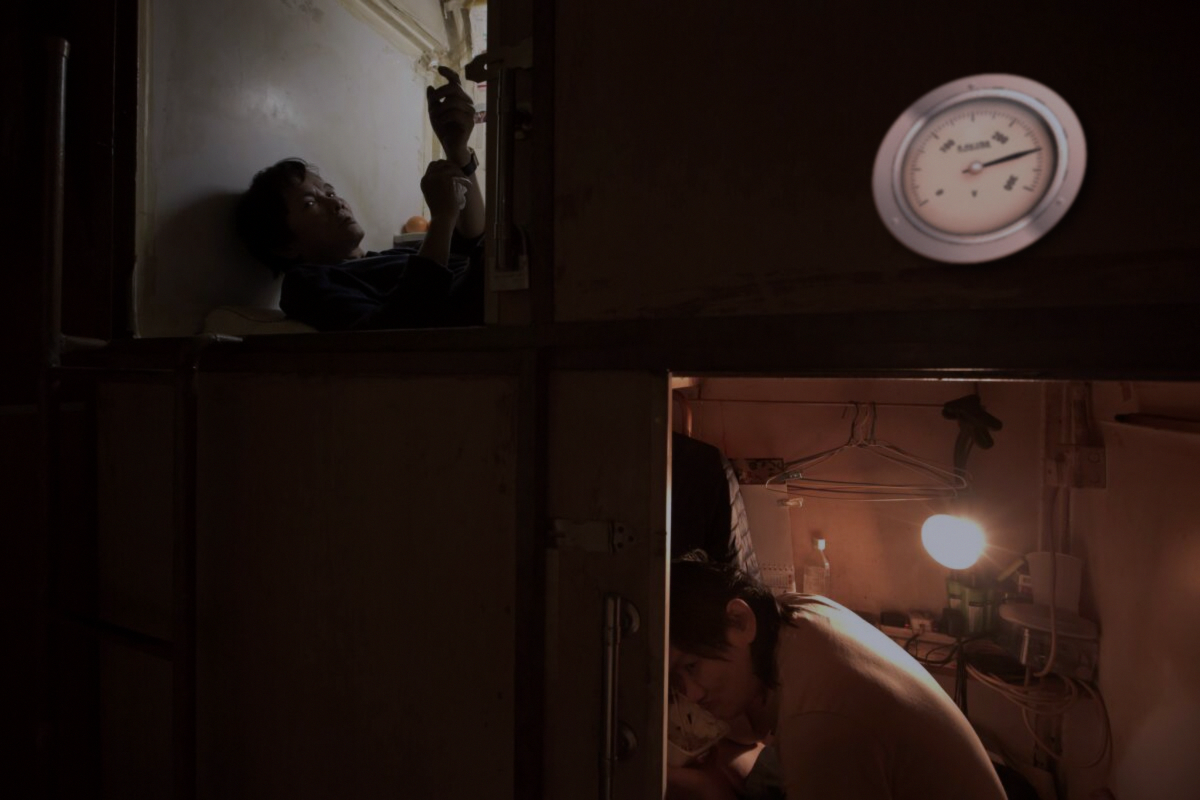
250 V
